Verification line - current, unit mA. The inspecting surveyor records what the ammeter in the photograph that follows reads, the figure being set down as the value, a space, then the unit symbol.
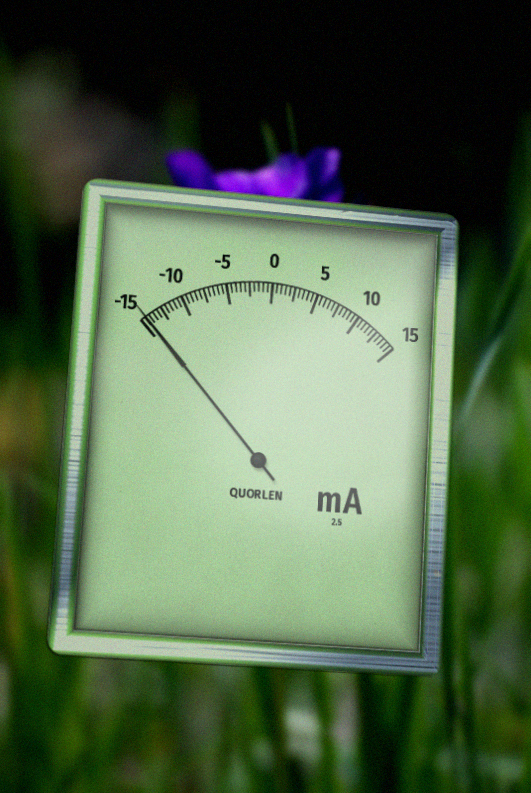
-14.5 mA
